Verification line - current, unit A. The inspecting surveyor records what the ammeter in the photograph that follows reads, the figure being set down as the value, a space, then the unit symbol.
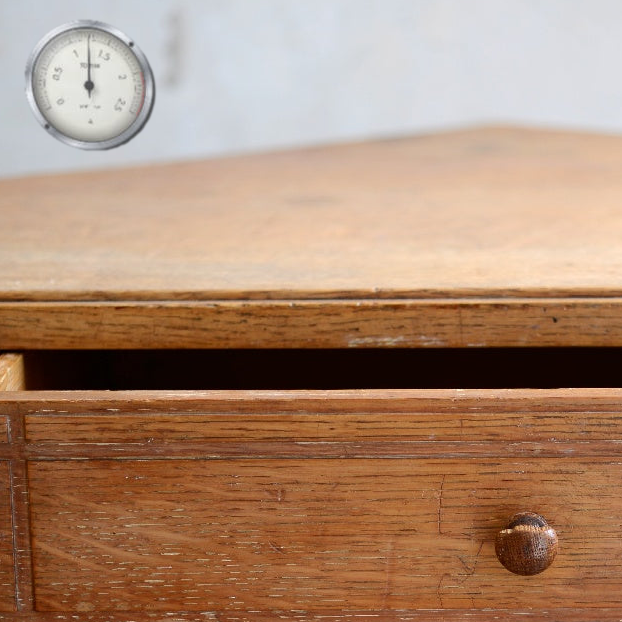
1.25 A
